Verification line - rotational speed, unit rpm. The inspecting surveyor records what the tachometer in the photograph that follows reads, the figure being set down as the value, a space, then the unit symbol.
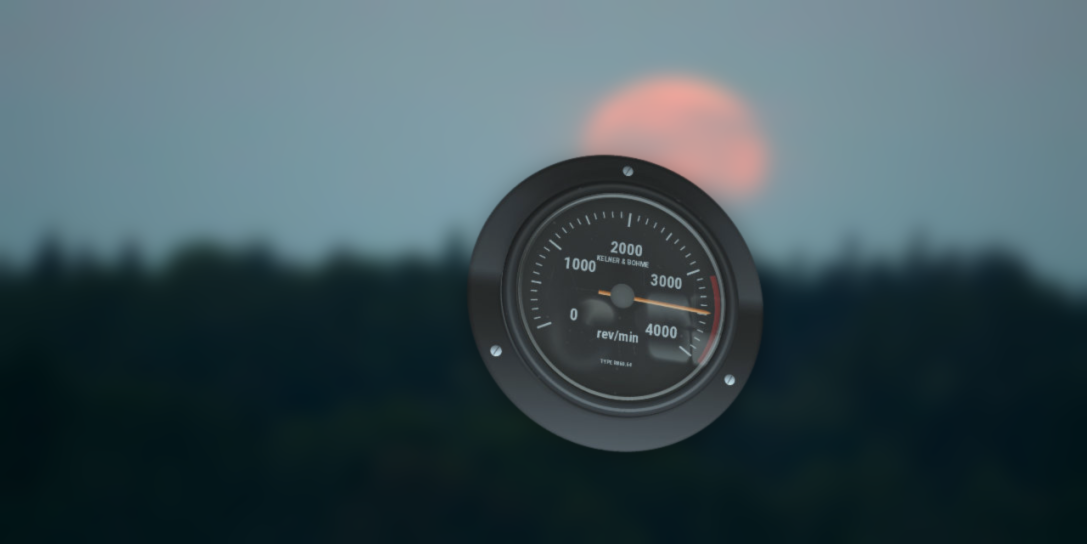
3500 rpm
